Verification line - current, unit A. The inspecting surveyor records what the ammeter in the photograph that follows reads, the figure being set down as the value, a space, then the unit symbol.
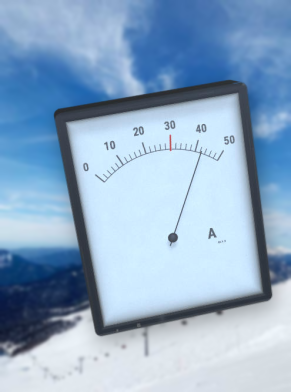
42 A
